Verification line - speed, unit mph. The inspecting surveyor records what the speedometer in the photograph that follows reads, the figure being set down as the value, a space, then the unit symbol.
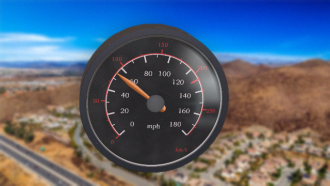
55 mph
